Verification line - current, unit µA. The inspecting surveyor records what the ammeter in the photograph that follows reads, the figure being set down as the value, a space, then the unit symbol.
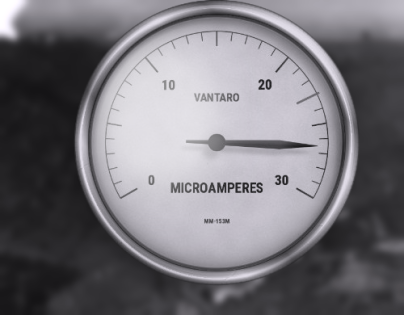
26.5 µA
